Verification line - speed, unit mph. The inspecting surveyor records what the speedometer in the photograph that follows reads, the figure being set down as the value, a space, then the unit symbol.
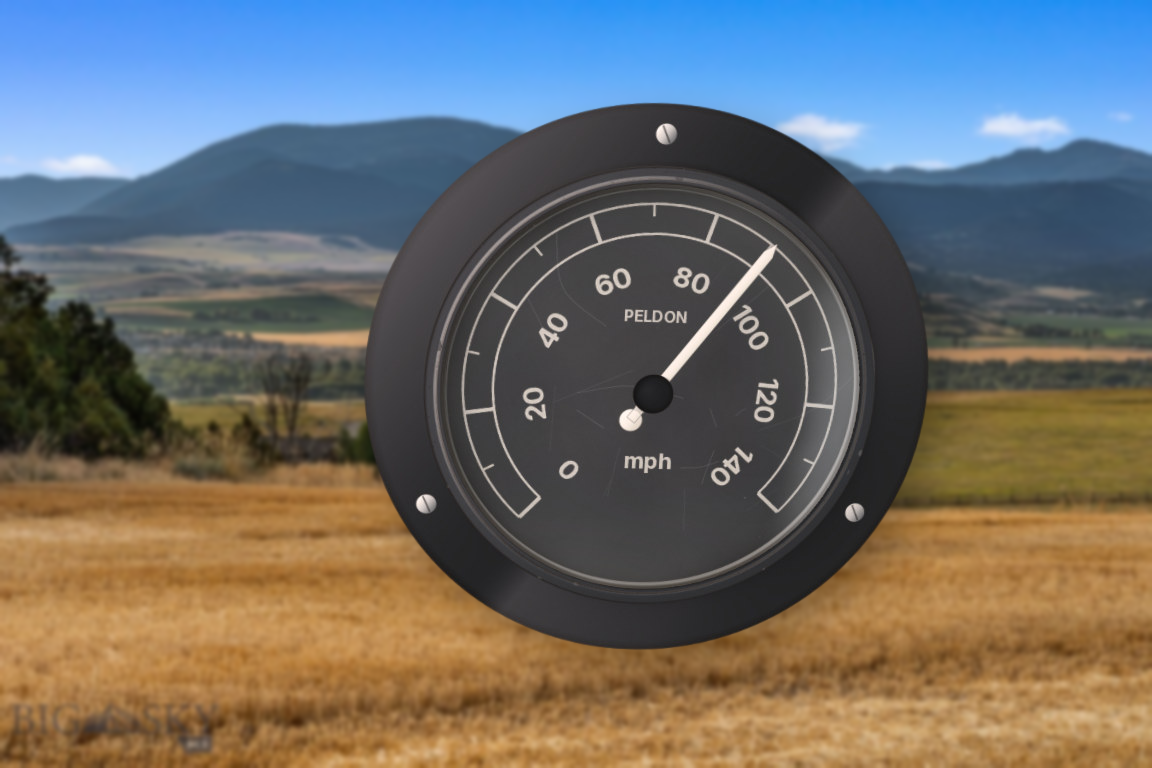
90 mph
